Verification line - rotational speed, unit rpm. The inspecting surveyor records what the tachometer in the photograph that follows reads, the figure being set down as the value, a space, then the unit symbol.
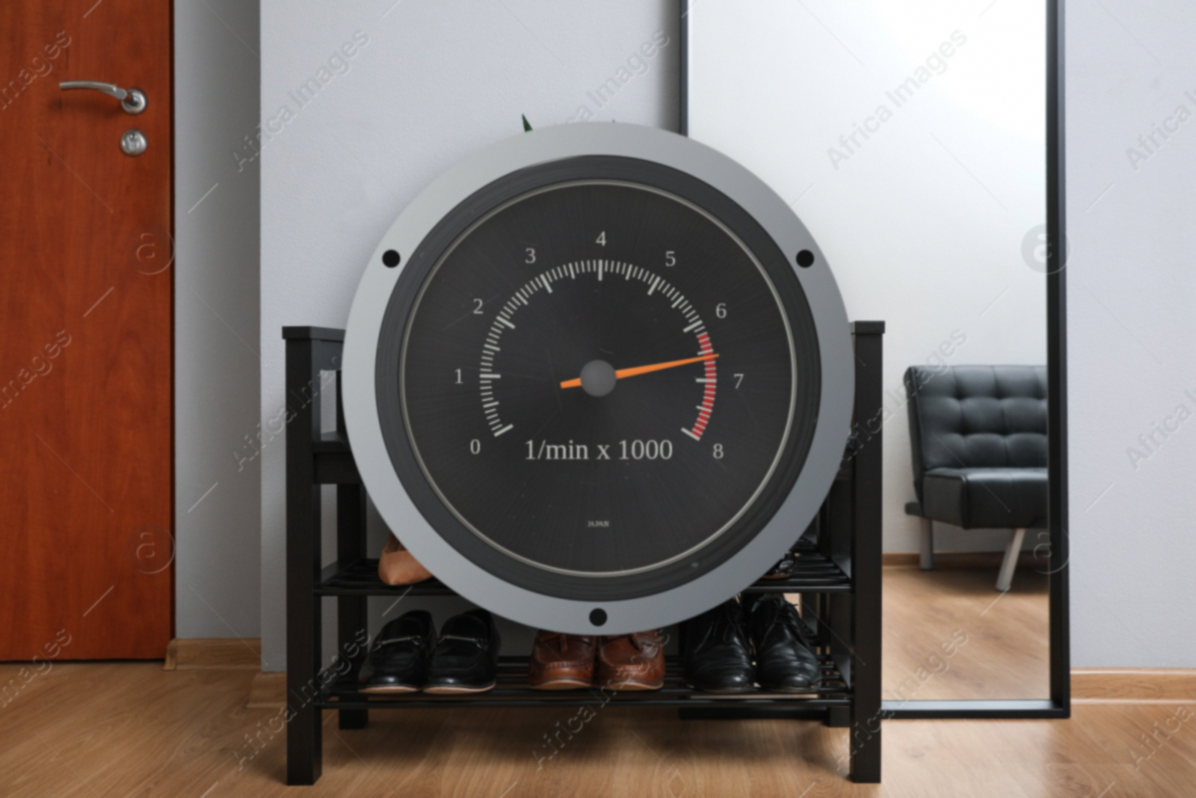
6600 rpm
